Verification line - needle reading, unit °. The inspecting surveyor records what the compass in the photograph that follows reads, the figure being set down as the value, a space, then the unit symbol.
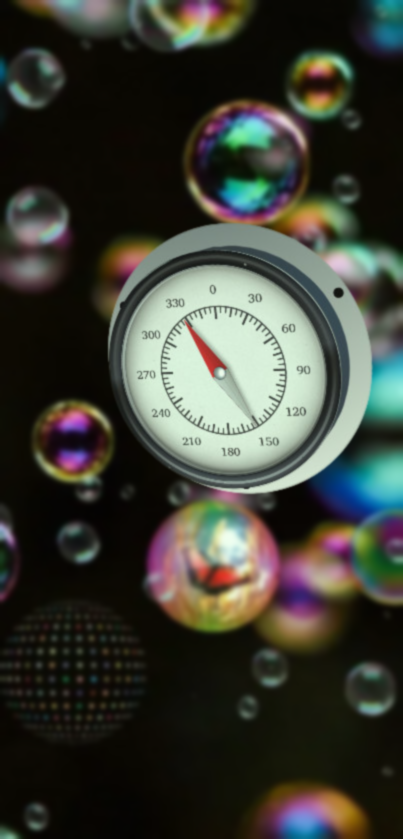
330 °
